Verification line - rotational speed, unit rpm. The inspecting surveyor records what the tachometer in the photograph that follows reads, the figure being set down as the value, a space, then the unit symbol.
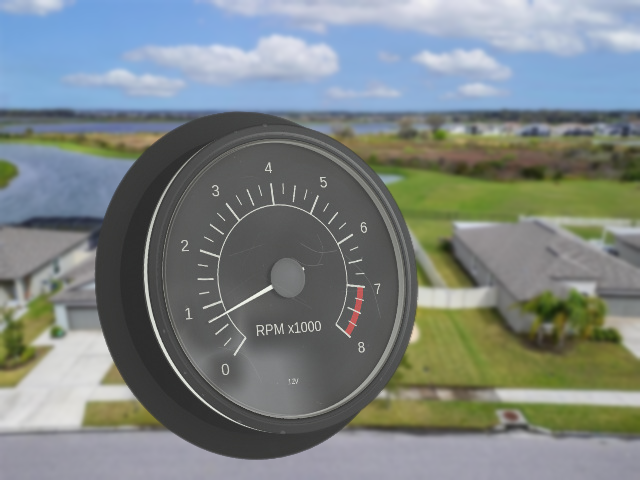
750 rpm
